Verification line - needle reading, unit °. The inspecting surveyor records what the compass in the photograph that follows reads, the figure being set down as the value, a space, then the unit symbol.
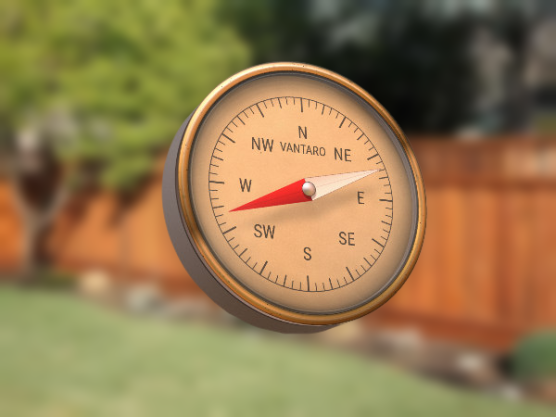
250 °
